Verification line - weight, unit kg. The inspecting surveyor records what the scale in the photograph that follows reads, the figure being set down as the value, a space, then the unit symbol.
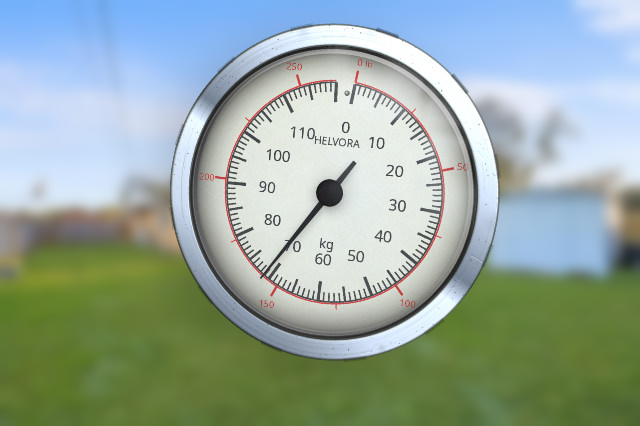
71 kg
